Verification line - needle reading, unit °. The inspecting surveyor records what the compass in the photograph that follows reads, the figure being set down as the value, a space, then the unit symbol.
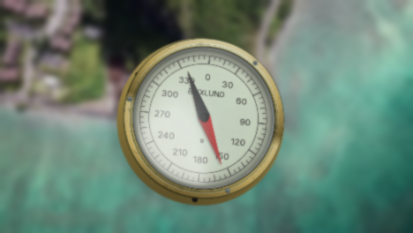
155 °
